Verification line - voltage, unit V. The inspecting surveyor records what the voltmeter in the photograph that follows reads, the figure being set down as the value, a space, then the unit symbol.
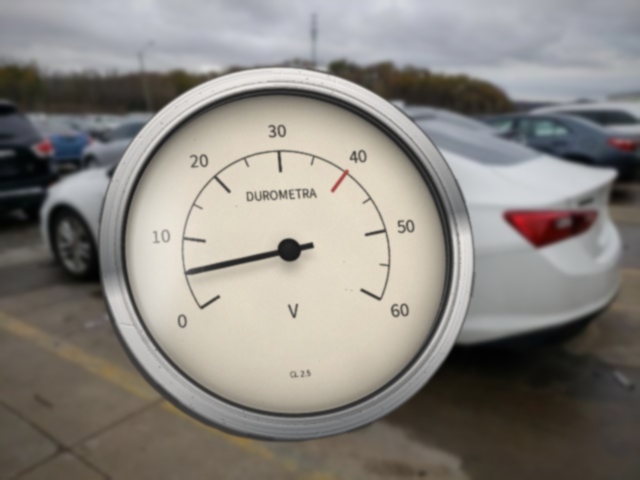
5 V
